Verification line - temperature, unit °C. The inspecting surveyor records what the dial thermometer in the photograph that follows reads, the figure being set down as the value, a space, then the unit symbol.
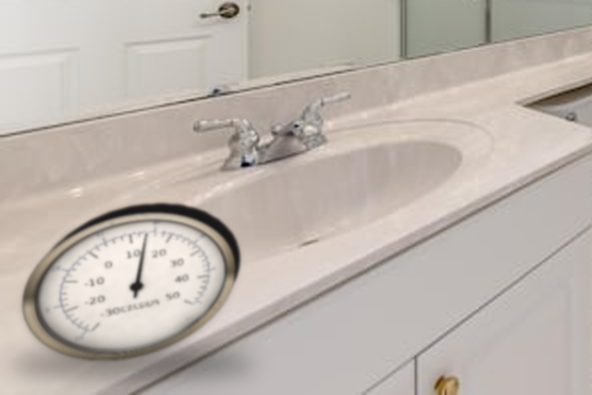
14 °C
